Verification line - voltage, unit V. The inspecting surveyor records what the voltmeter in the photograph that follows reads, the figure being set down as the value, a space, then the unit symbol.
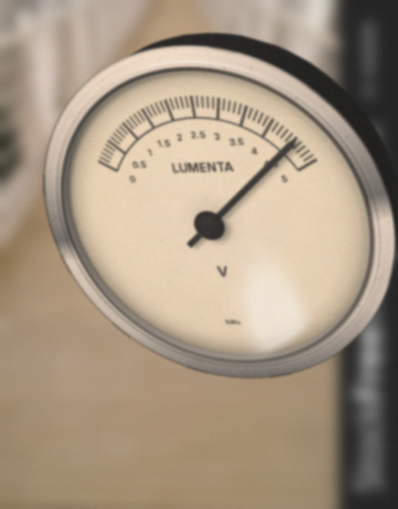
4.5 V
